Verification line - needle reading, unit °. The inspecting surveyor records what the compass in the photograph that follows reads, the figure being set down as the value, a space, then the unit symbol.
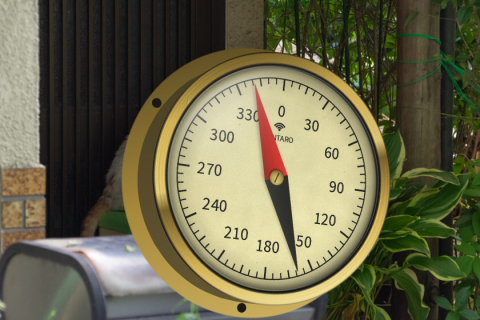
340 °
